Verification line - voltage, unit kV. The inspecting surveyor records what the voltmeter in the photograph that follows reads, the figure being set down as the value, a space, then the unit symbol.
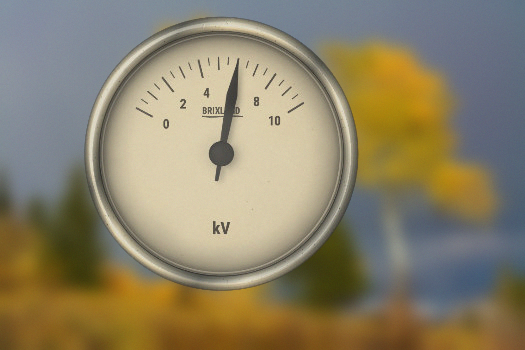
6 kV
